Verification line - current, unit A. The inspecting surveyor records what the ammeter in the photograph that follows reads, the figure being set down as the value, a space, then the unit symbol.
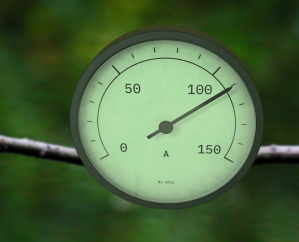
110 A
